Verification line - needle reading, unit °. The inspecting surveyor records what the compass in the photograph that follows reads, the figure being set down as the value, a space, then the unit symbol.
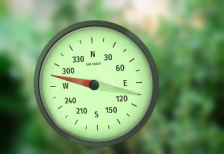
285 °
